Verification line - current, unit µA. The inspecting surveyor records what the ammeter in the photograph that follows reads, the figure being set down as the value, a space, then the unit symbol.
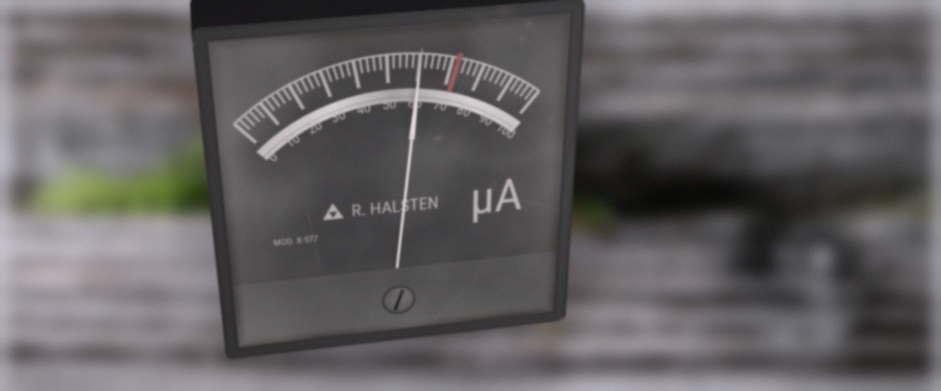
60 µA
